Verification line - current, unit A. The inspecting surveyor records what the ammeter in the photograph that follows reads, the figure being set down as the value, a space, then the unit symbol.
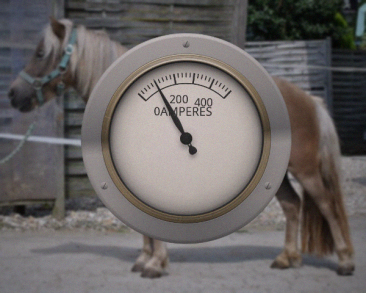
100 A
